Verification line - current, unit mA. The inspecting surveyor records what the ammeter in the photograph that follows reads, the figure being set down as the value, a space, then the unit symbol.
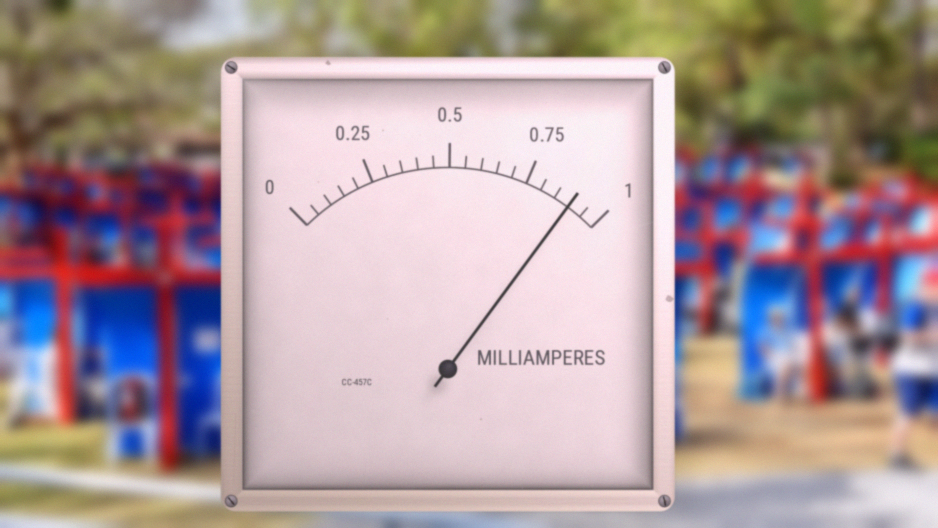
0.9 mA
